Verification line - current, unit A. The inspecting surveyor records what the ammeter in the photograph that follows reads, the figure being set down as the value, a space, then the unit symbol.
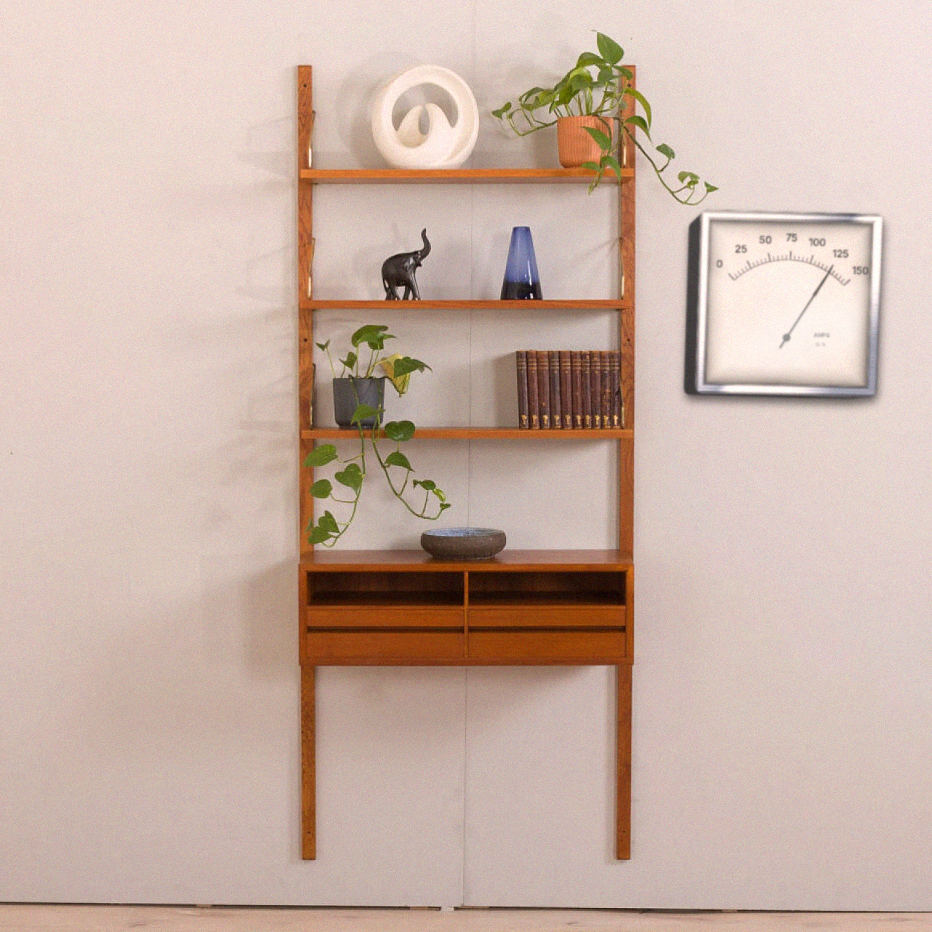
125 A
